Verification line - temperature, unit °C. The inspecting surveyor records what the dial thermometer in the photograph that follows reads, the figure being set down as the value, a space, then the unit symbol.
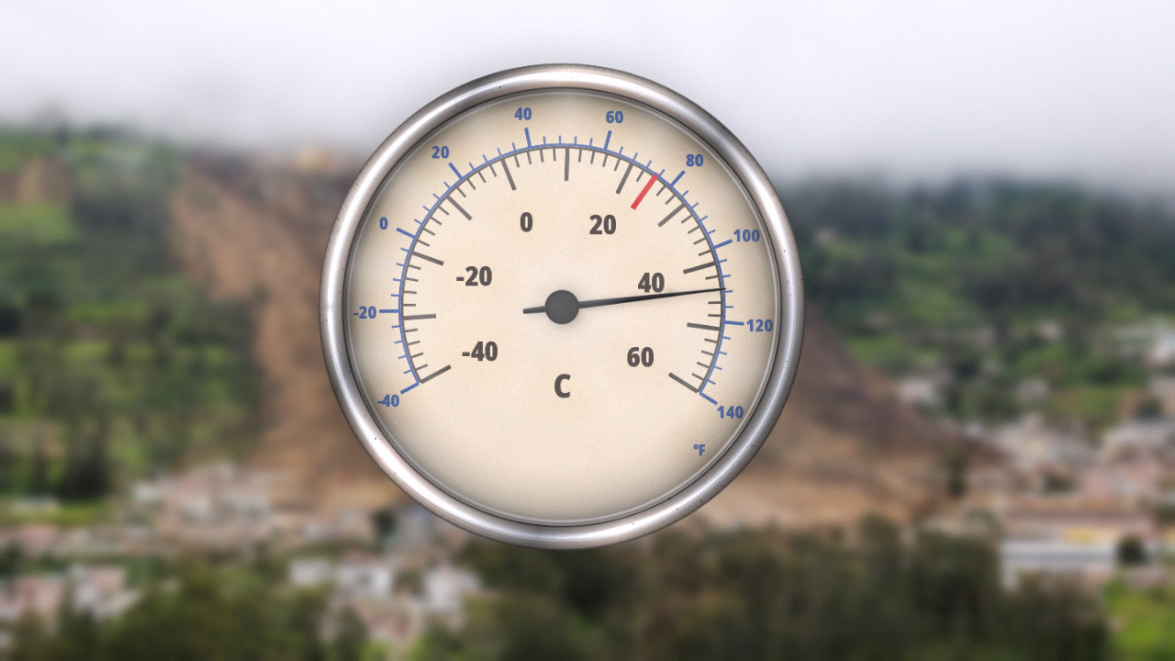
44 °C
